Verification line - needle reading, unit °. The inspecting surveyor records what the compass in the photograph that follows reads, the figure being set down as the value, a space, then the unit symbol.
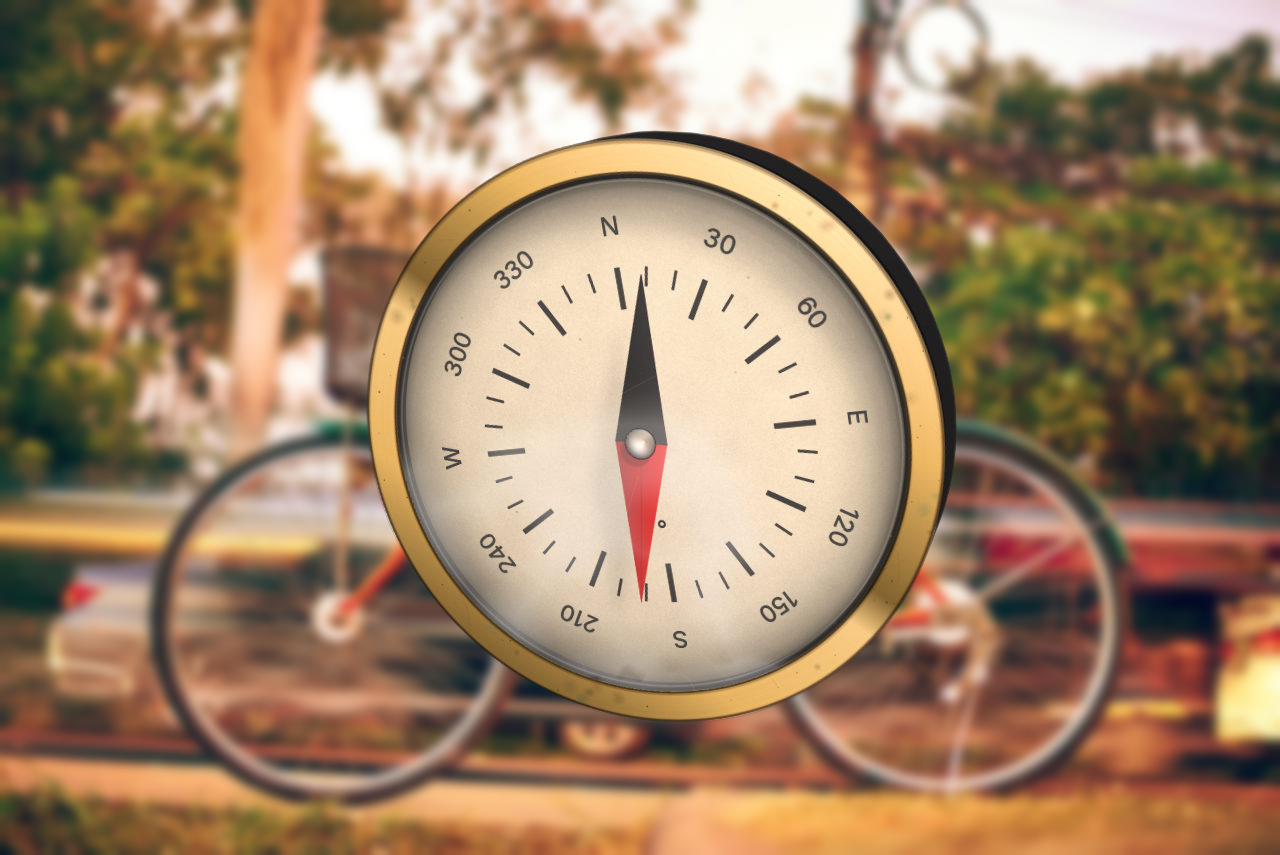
190 °
